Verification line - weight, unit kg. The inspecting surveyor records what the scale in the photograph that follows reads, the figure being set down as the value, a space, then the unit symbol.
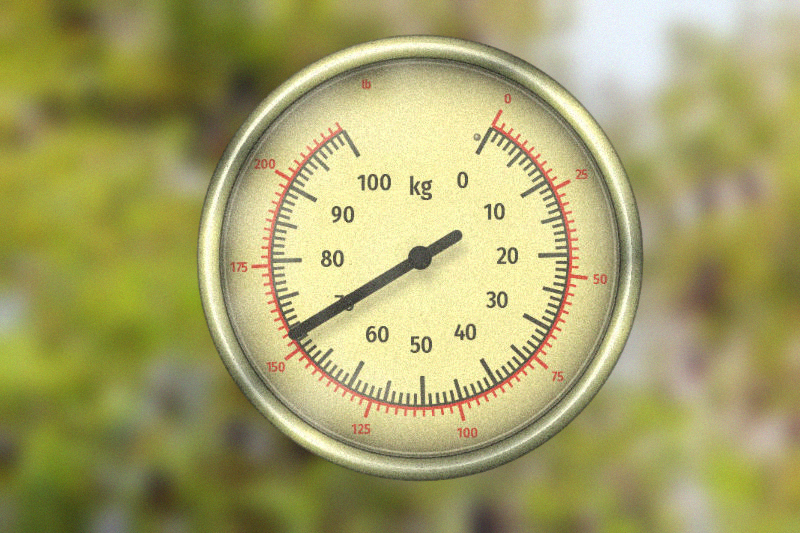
70 kg
